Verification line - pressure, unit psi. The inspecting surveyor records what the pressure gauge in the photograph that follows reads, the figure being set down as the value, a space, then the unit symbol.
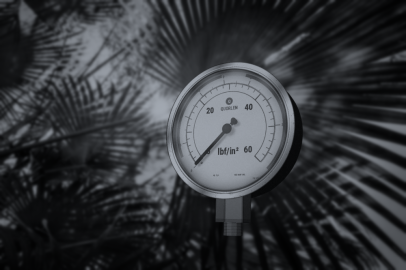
0 psi
